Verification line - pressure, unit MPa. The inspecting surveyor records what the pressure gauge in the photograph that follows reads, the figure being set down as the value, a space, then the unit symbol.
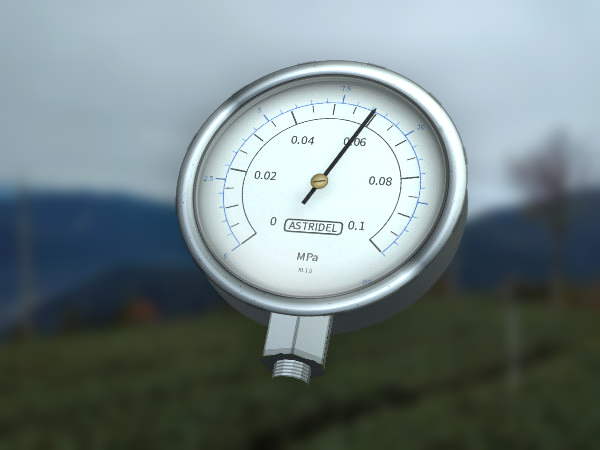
0.06 MPa
